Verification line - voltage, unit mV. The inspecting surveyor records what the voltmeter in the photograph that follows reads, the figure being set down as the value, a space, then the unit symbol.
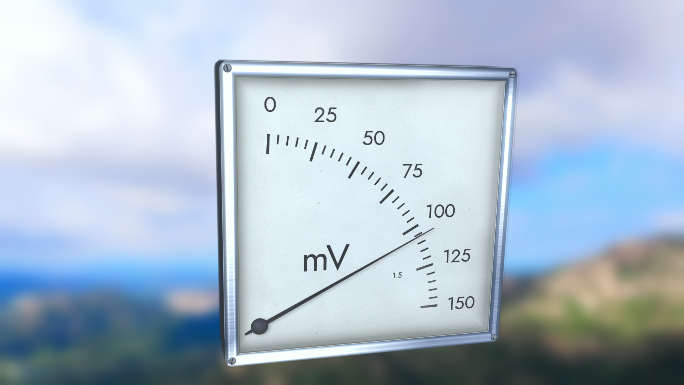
105 mV
